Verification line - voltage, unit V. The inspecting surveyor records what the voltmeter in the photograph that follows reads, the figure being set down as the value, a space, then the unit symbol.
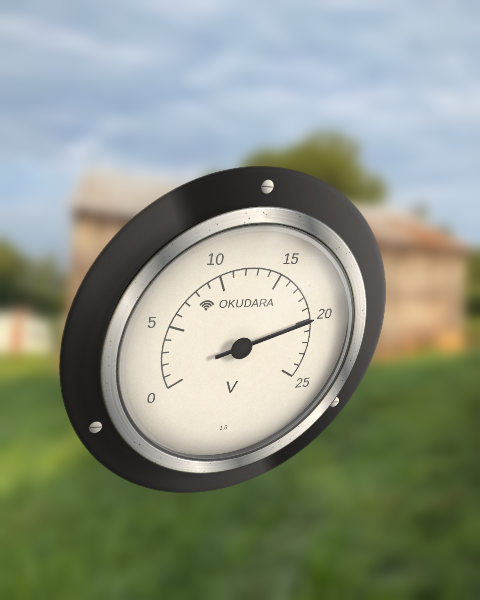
20 V
